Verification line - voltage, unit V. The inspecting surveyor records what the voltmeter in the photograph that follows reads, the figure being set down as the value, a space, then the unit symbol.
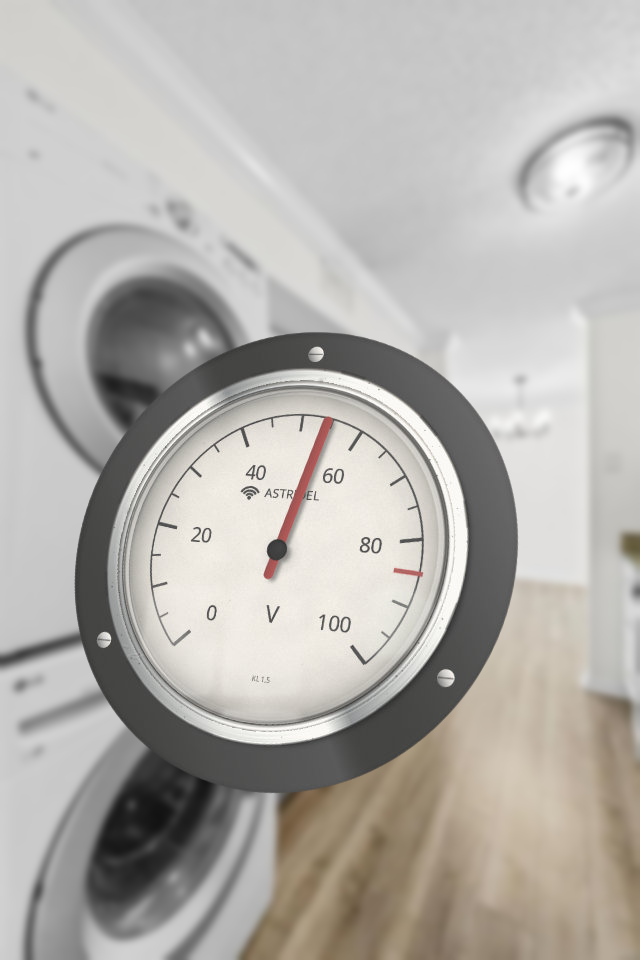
55 V
